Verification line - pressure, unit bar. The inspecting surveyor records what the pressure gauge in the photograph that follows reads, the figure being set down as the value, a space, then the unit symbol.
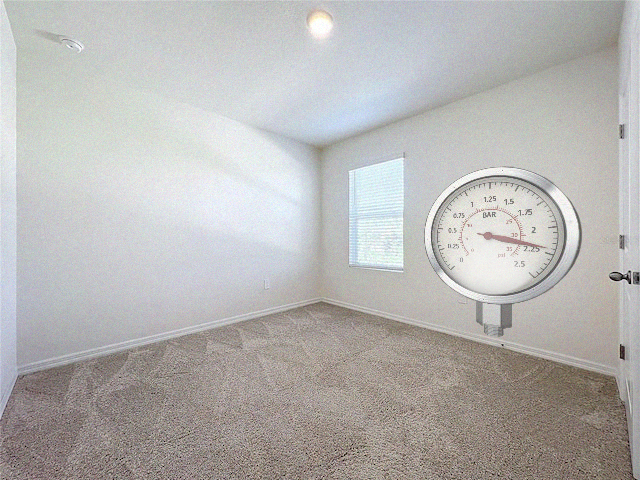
2.2 bar
